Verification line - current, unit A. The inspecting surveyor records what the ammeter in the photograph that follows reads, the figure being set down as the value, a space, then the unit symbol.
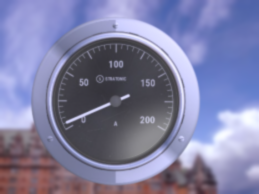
5 A
